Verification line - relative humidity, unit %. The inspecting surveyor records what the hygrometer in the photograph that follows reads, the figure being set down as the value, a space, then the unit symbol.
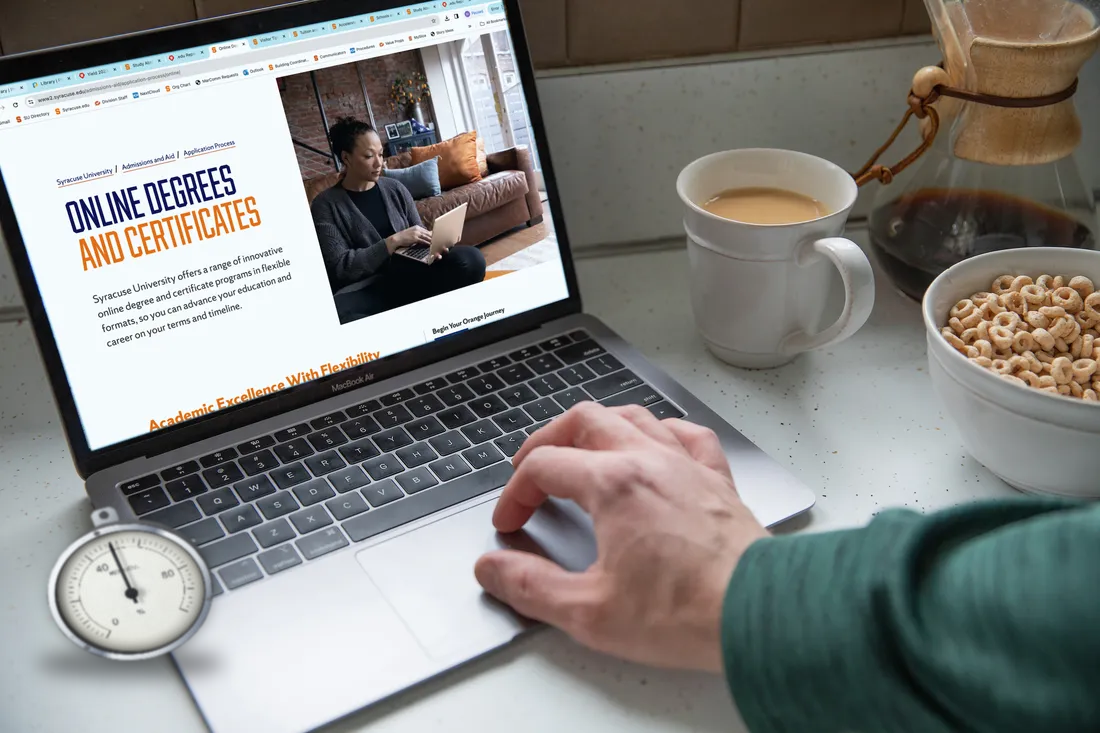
50 %
